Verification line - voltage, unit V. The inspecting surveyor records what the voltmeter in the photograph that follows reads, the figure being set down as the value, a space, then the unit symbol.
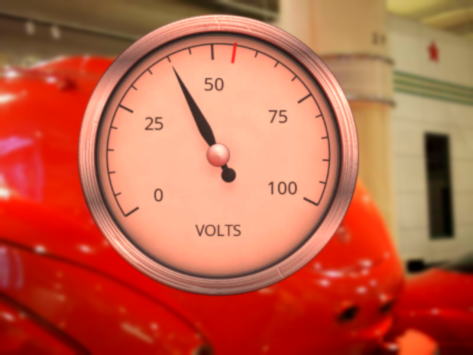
40 V
